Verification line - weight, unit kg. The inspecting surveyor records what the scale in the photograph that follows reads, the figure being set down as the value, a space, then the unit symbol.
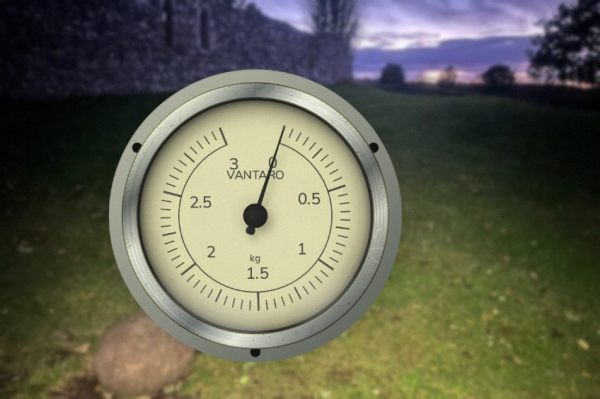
0 kg
